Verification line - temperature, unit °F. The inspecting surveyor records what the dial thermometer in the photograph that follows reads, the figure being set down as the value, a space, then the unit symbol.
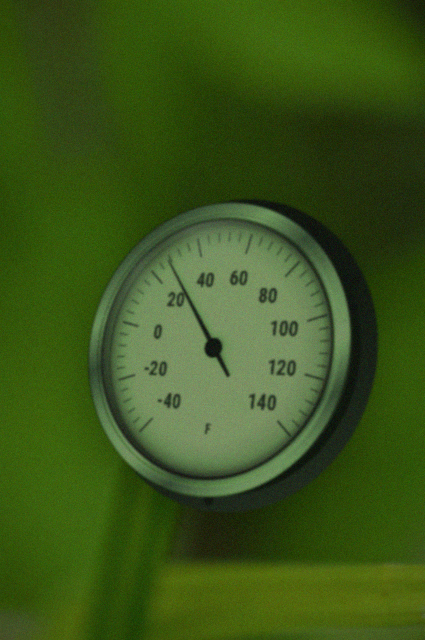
28 °F
